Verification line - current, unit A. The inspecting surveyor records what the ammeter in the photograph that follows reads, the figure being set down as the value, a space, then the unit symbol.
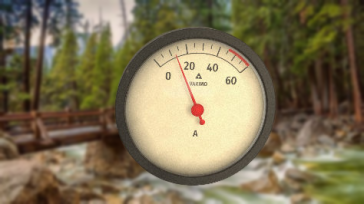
12.5 A
